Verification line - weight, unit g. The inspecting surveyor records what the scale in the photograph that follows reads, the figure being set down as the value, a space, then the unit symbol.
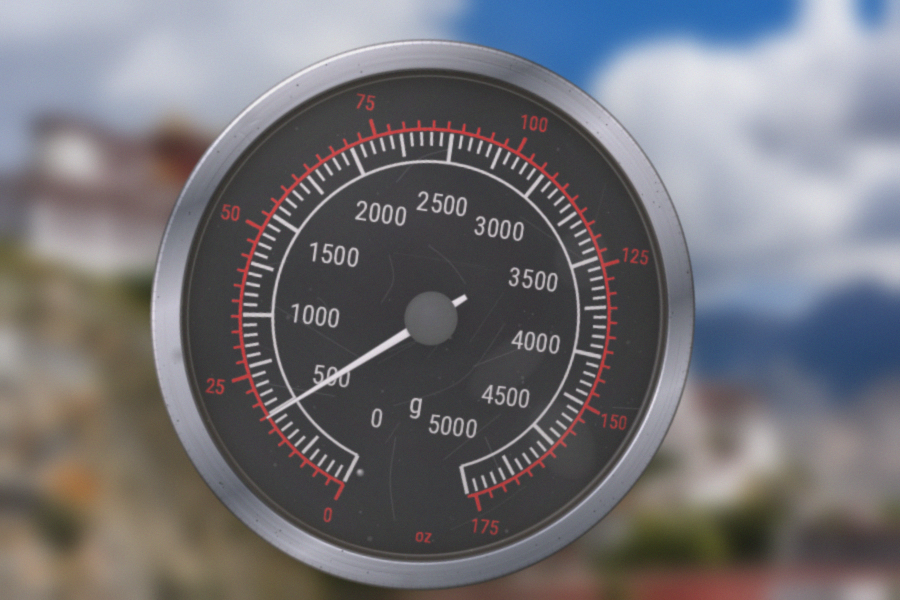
500 g
